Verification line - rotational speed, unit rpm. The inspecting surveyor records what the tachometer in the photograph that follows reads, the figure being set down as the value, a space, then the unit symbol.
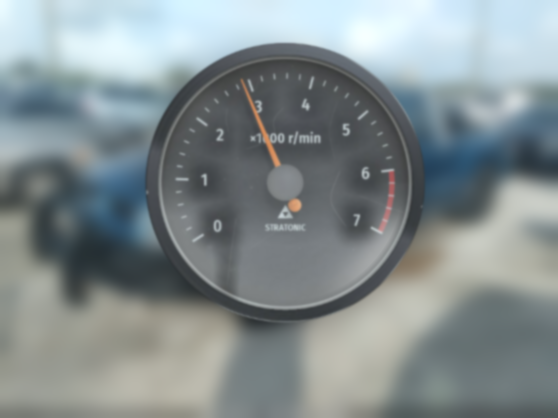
2900 rpm
